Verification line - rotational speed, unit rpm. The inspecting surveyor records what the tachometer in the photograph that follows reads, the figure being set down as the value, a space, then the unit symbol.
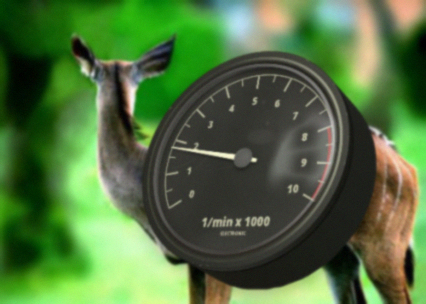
1750 rpm
